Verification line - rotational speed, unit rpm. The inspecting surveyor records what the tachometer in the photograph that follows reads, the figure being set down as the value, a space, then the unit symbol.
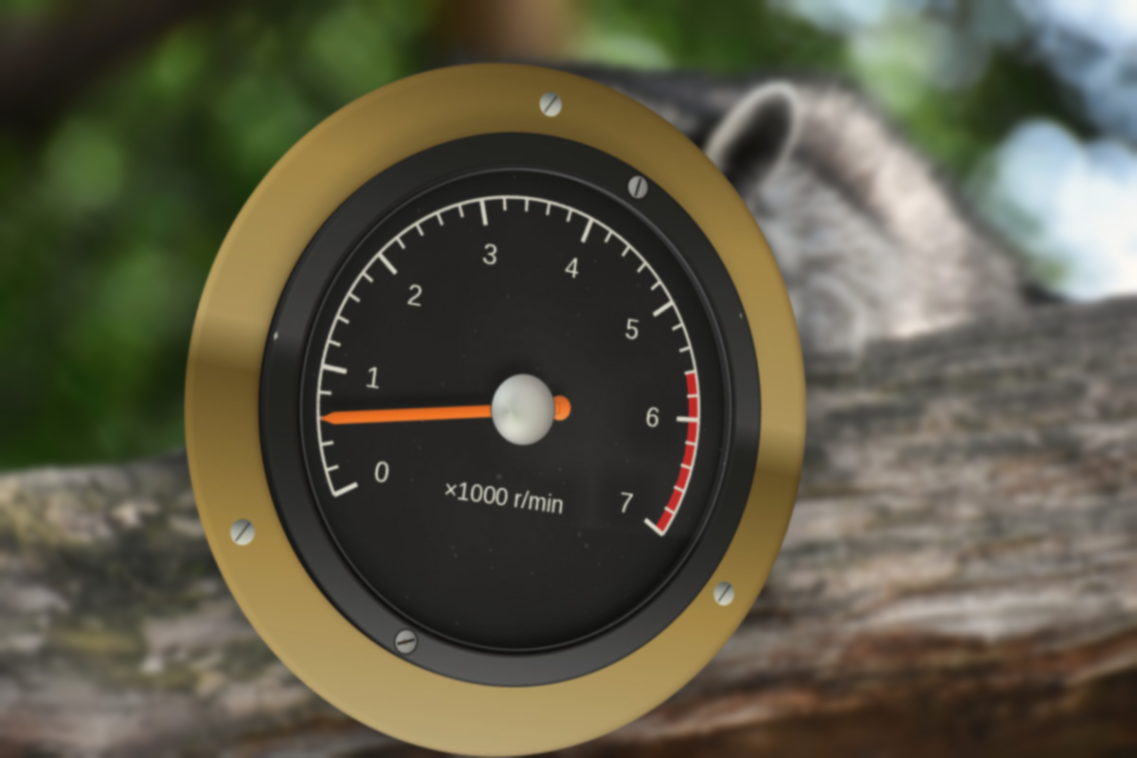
600 rpm
